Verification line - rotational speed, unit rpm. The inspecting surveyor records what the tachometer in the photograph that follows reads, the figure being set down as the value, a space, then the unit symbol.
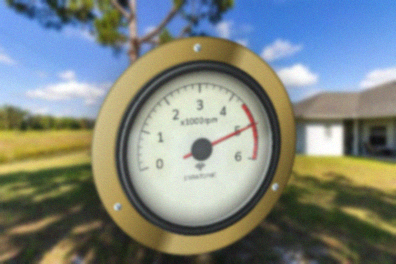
5000 rpm
